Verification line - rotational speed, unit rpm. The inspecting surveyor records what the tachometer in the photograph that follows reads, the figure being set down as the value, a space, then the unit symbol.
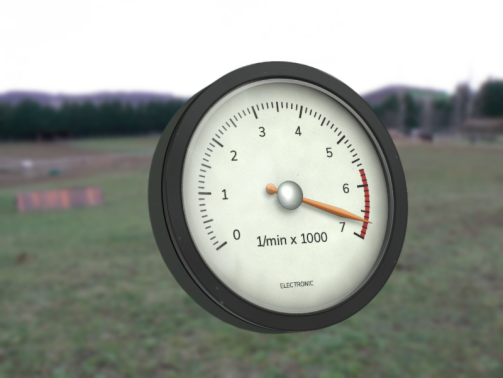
6700 rpm
